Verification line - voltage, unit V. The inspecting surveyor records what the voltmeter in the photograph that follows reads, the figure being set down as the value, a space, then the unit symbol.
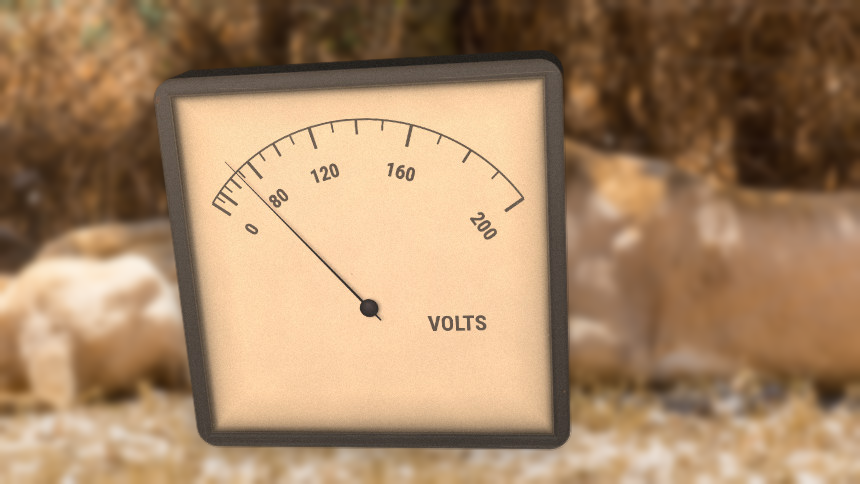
70 V
